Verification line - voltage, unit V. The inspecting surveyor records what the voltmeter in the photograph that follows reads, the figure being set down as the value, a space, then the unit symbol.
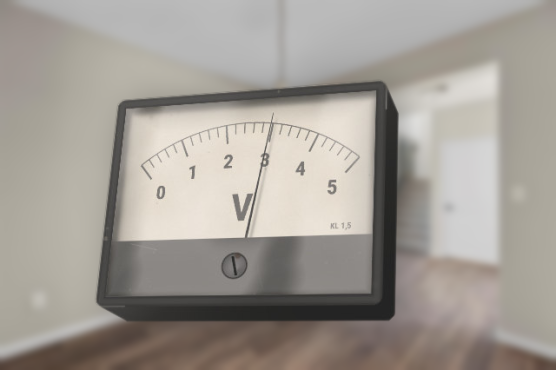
3 V
